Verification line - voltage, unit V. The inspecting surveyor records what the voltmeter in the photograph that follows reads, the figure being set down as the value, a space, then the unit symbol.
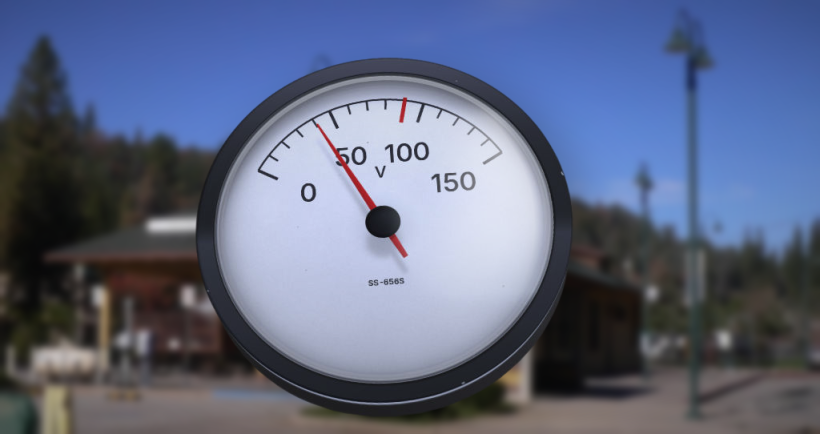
40 V
